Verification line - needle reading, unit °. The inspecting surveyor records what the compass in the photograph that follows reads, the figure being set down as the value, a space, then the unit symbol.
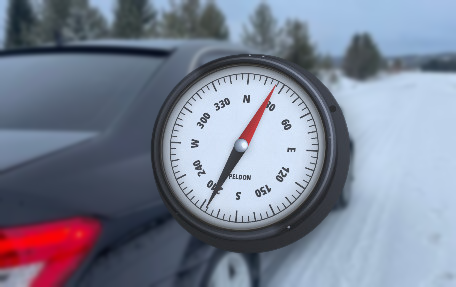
25 °
